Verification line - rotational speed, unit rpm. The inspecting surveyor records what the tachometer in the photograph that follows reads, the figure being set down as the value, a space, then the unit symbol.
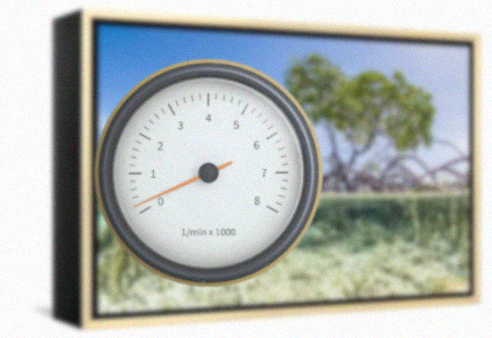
200 rpm
